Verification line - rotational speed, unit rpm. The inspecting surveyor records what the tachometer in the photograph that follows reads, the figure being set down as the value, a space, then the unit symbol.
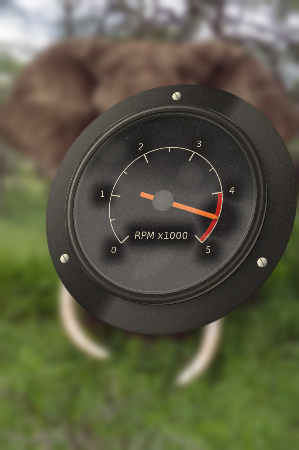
4500 rpm
